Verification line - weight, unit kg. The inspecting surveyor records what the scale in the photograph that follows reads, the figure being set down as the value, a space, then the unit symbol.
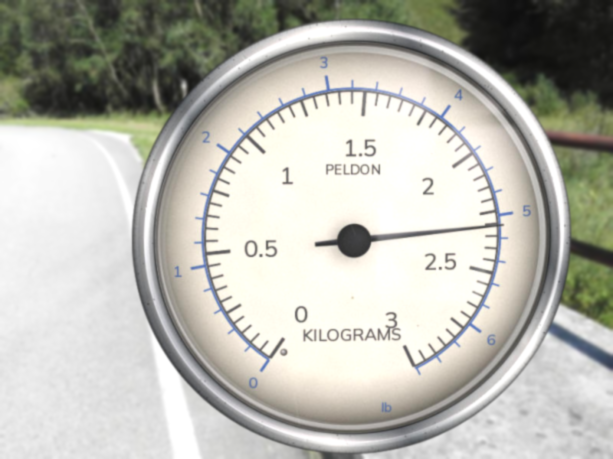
2.3 kg
